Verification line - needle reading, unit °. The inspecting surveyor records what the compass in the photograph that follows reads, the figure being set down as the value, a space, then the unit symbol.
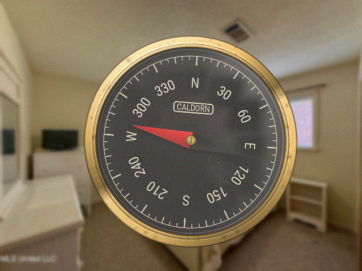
280 °
